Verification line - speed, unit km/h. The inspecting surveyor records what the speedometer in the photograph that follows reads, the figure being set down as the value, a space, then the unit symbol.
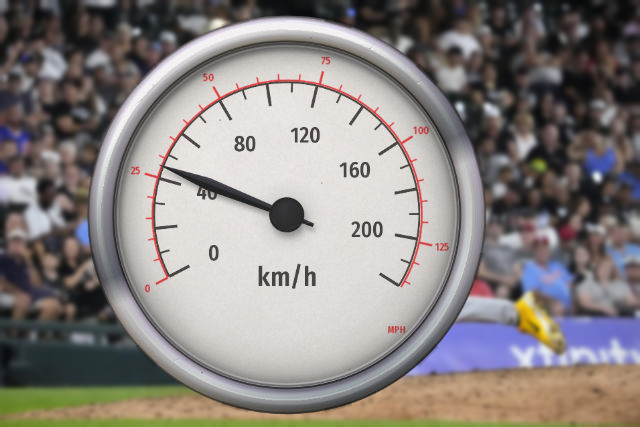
45 km/h
